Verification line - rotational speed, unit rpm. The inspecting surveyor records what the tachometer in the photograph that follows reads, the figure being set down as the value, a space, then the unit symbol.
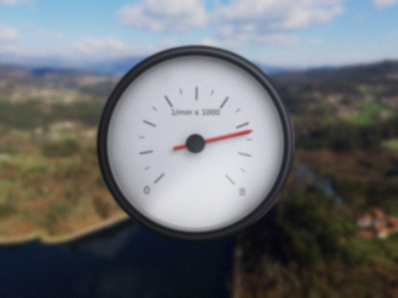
6250 rpm
